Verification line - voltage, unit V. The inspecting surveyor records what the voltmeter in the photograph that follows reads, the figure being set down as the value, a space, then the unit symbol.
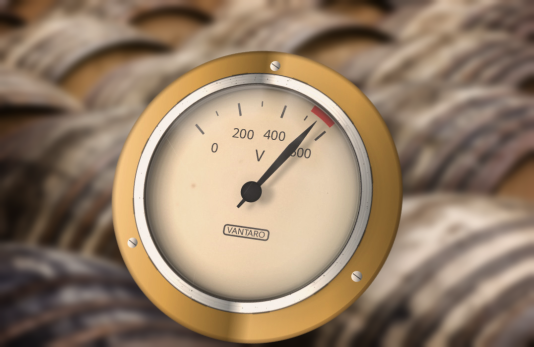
550 V
